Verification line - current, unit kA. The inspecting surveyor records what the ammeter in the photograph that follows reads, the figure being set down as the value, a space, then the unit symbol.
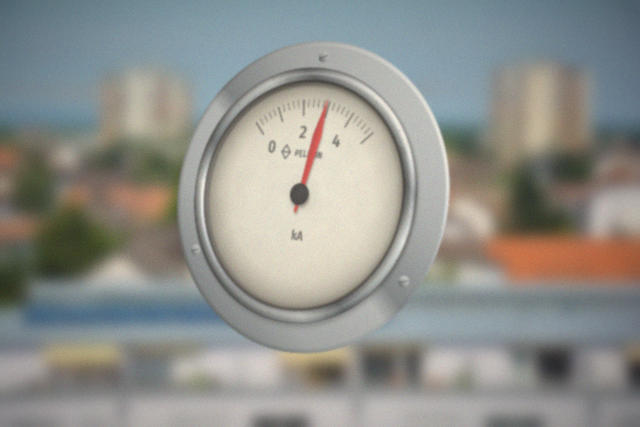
3 kA
